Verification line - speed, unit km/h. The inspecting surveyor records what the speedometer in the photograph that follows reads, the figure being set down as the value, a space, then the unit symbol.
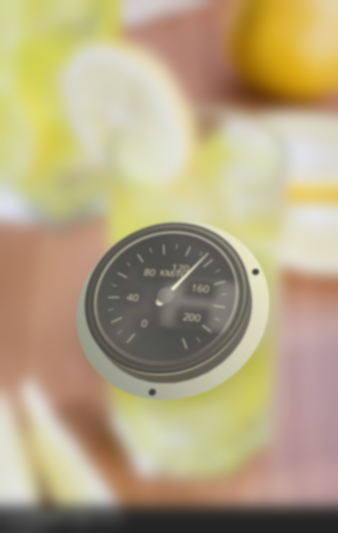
135 km/h
